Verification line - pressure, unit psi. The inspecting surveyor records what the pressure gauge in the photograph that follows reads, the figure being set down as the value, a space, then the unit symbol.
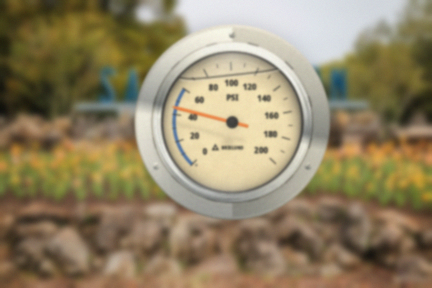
45 psi
